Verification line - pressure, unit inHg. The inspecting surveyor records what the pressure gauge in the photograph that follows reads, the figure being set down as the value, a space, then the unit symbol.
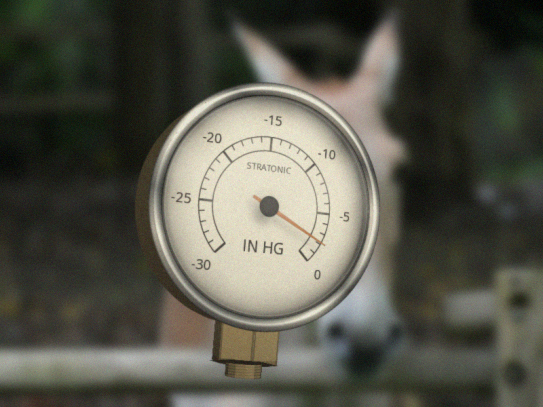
-2 inHg
